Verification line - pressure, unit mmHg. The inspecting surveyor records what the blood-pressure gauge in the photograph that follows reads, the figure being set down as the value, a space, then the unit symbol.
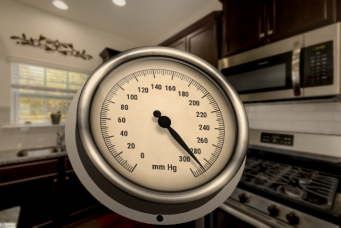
290 mmHg
